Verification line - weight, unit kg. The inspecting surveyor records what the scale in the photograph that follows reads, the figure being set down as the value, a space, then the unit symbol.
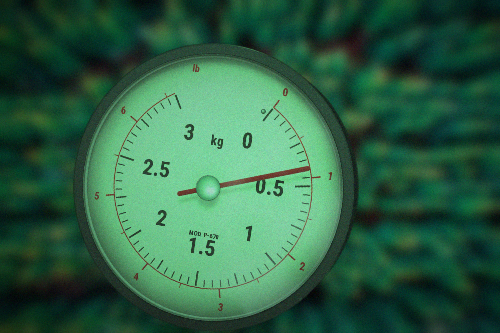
0.4 kg
